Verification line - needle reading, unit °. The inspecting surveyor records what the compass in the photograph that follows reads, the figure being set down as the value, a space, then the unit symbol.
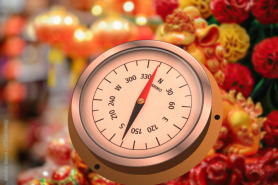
345 °
